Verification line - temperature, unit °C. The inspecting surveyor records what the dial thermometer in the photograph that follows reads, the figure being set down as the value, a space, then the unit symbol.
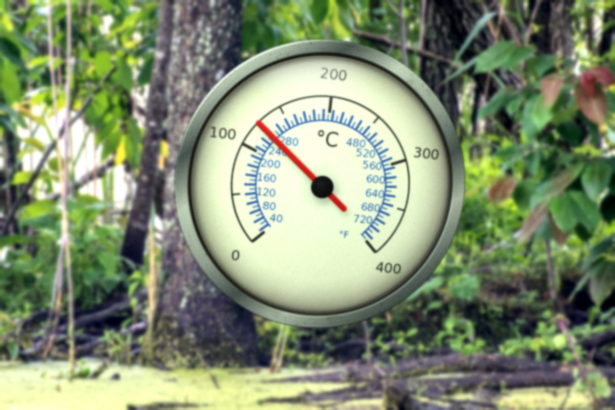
125 °C
